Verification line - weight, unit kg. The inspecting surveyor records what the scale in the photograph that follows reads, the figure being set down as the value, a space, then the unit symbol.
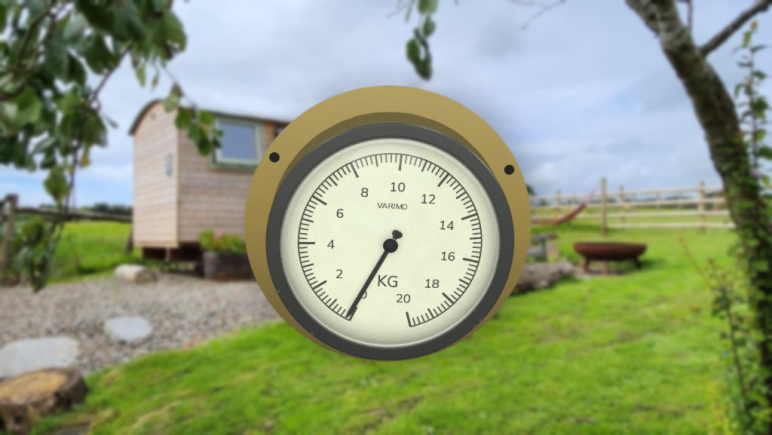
0.2 kg
